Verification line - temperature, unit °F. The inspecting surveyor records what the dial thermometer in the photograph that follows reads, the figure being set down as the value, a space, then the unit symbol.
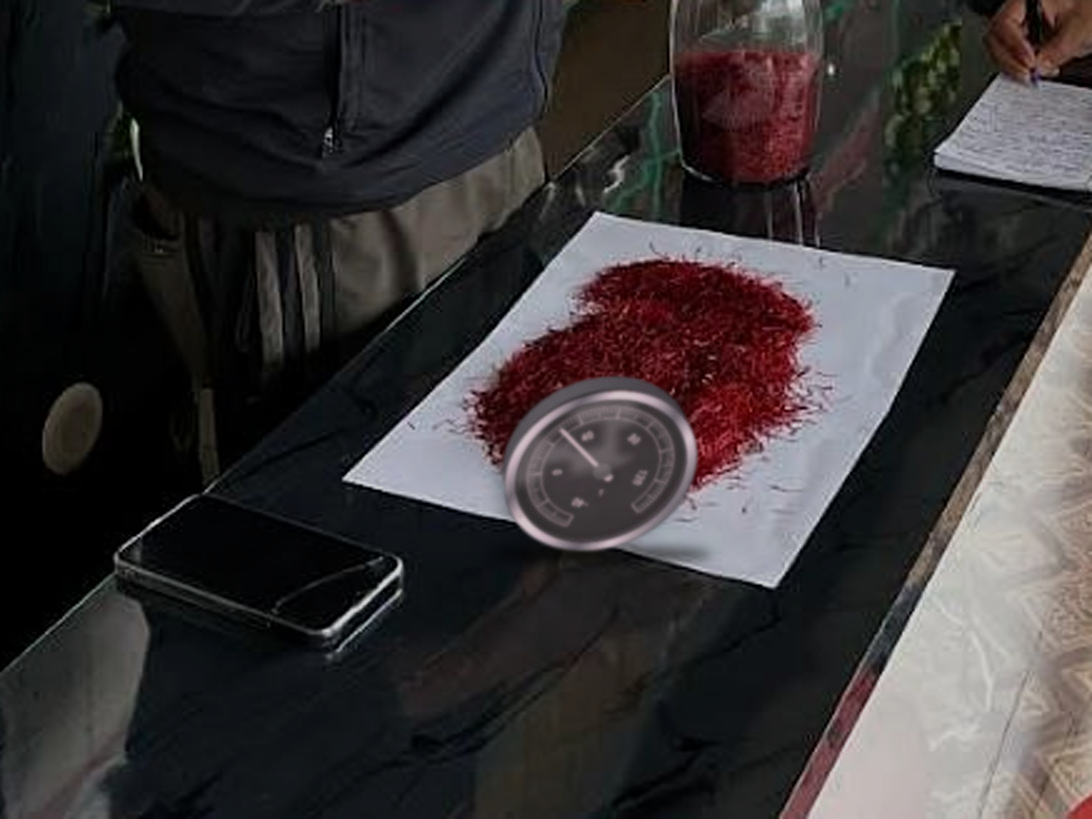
30 °F
